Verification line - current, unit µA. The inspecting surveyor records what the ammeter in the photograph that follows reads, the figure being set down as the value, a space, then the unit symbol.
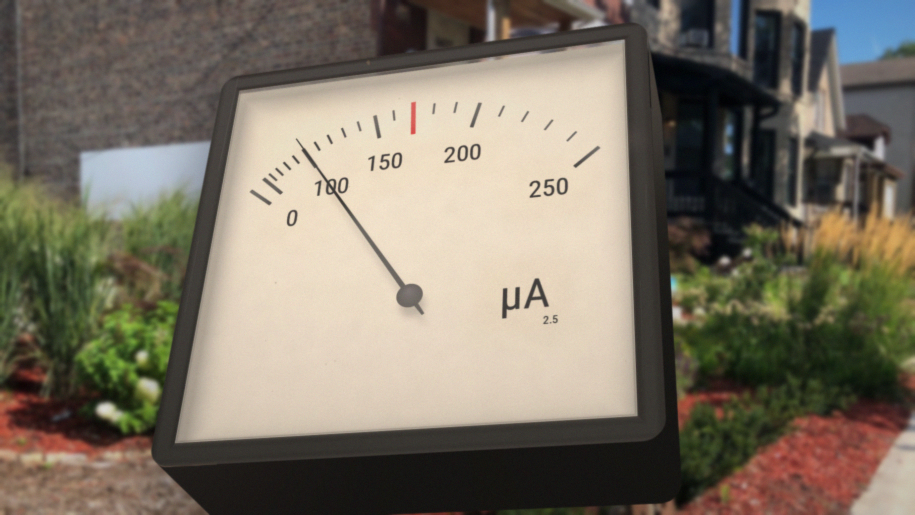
100 µA
